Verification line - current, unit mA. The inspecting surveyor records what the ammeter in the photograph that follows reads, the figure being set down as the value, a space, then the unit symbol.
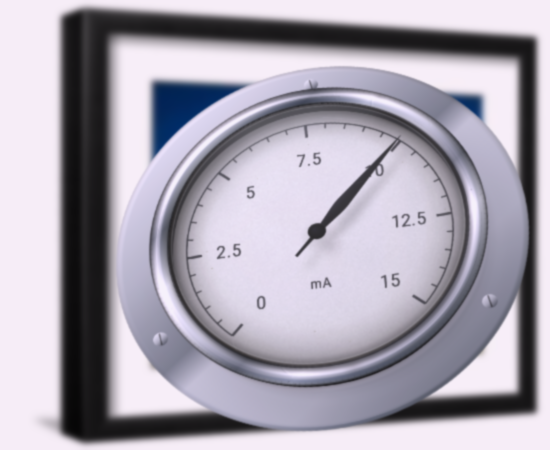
10 mA
